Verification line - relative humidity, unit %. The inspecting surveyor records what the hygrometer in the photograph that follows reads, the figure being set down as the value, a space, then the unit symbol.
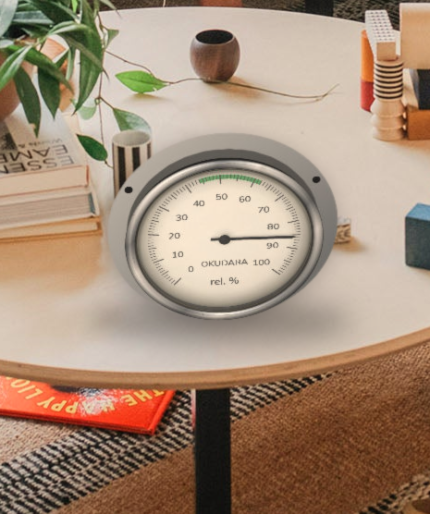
85 %
